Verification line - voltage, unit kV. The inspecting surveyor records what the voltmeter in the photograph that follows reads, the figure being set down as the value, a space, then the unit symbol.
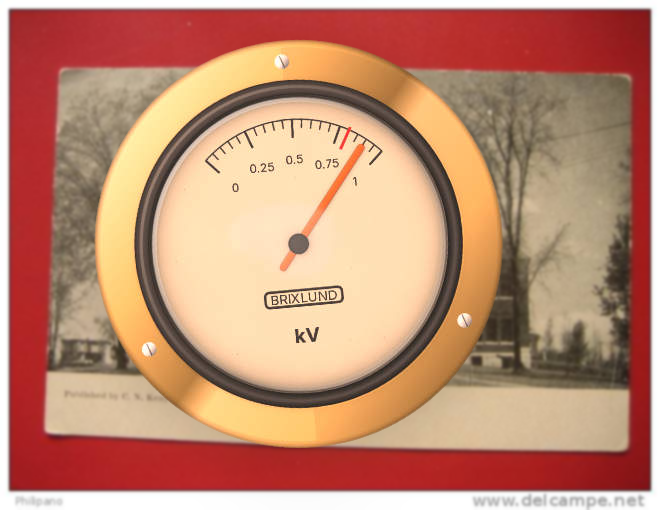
0.9 kV
